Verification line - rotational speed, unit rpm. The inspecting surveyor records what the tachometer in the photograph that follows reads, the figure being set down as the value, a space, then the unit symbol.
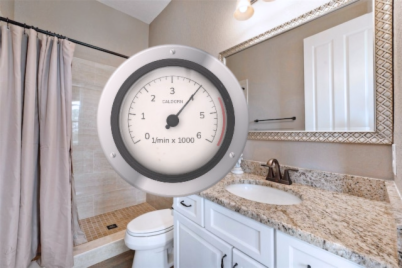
4000 rpm
